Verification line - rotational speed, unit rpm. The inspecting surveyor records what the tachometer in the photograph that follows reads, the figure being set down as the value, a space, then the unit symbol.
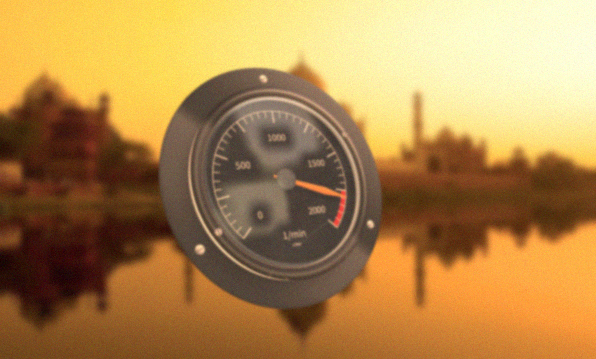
1800 rpm
